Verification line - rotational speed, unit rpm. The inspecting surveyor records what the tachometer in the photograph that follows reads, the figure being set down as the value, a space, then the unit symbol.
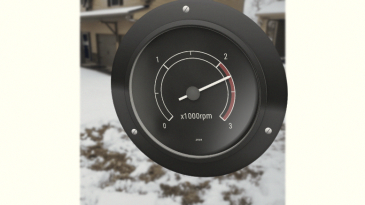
2250 rpm
